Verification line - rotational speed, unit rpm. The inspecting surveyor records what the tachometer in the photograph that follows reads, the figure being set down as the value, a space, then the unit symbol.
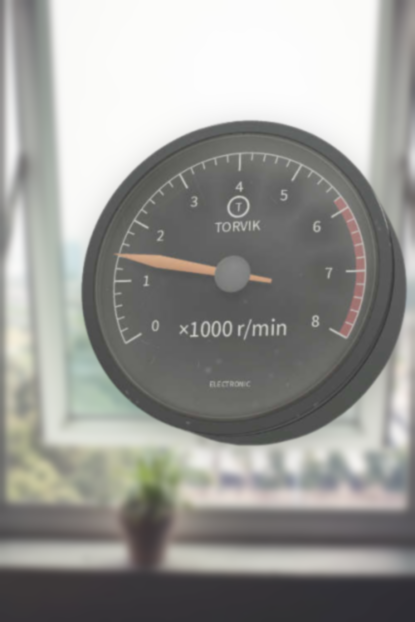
1400 rpm
